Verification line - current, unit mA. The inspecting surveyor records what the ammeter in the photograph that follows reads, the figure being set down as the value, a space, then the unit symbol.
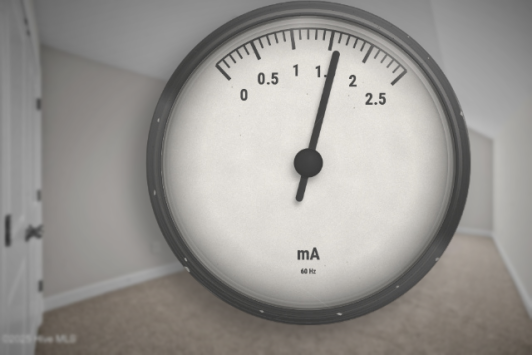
1.6 mA
